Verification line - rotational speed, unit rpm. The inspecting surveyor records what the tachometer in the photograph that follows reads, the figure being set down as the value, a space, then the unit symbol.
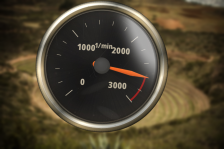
2600 rpm
